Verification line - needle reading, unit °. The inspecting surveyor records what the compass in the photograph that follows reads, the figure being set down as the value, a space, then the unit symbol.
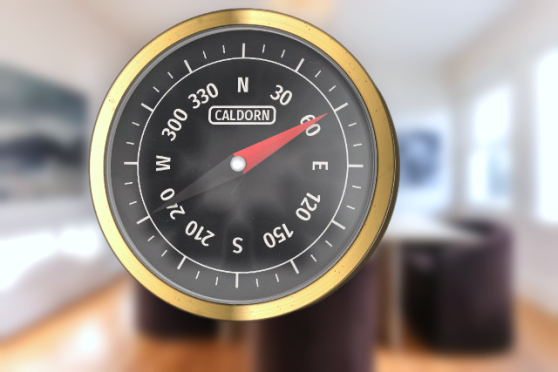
60 °
